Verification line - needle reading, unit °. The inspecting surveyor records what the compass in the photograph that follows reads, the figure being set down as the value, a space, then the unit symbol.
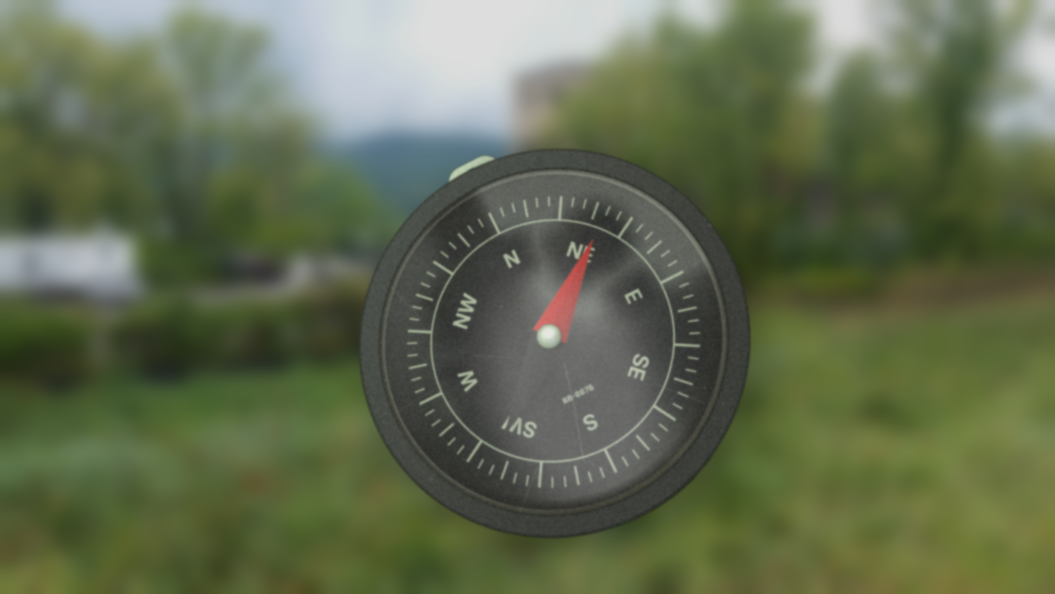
50 °
